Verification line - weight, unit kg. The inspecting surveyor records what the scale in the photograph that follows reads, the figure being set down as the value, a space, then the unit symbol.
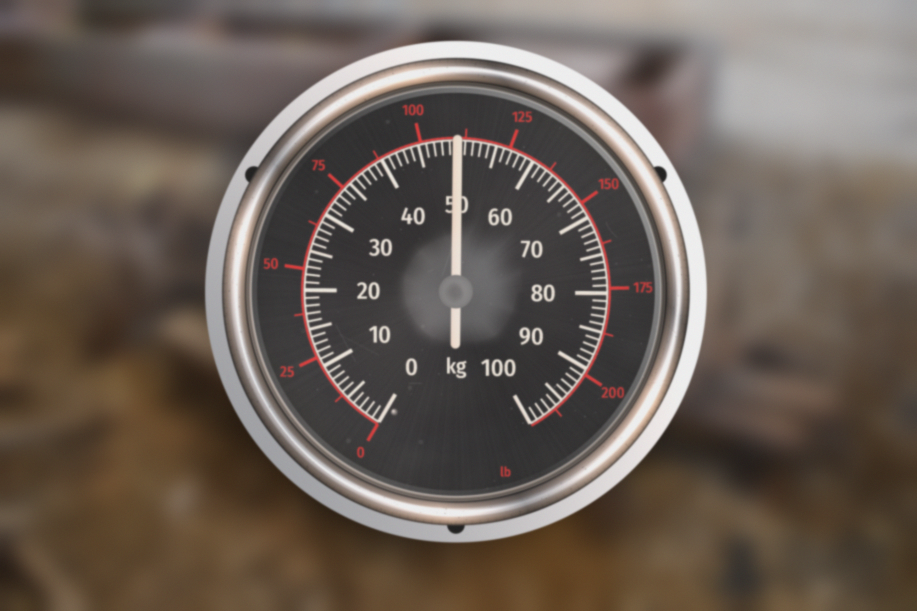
50 kg
